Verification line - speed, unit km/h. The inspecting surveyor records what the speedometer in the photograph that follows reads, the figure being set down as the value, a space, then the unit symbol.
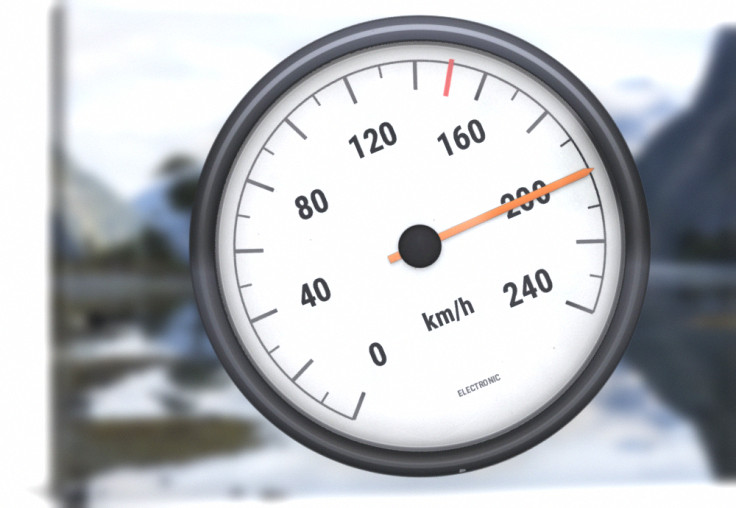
200 km/h
